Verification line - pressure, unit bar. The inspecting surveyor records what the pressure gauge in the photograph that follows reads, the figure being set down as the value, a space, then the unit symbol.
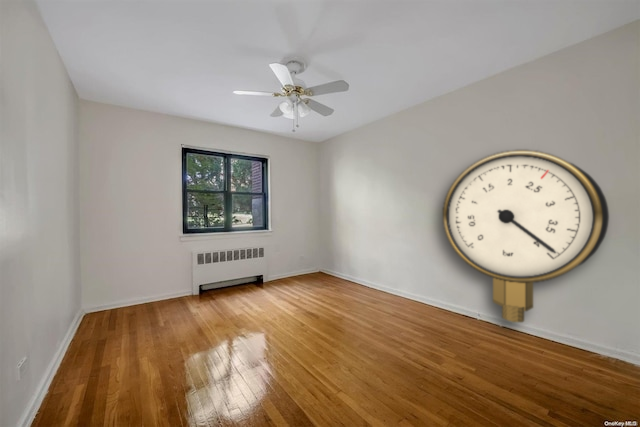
3.9 bar
